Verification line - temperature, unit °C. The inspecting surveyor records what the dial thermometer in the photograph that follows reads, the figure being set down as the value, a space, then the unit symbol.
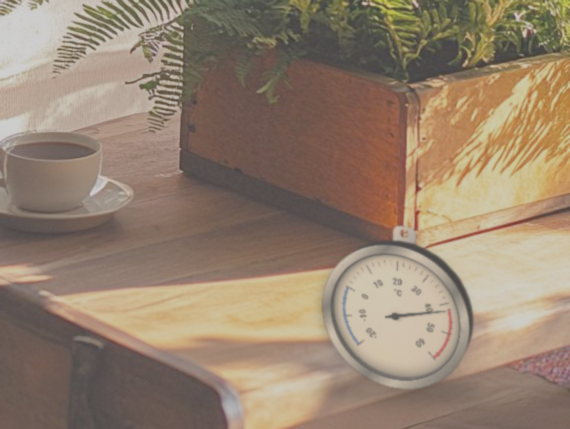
42 °C
